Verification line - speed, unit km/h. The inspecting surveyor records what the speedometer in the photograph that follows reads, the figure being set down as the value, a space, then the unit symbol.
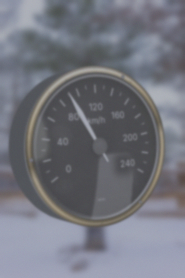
90 km/h
